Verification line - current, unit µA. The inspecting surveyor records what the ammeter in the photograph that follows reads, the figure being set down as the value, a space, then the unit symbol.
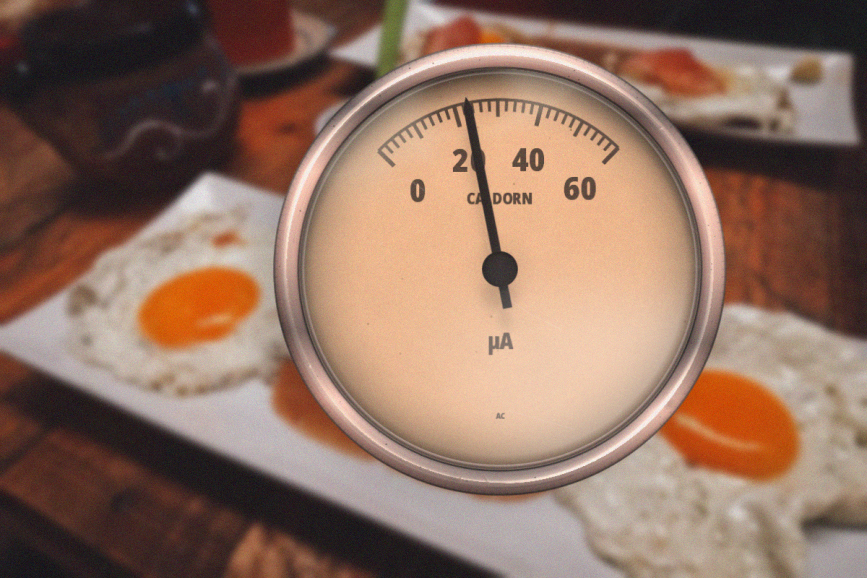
23 µA
